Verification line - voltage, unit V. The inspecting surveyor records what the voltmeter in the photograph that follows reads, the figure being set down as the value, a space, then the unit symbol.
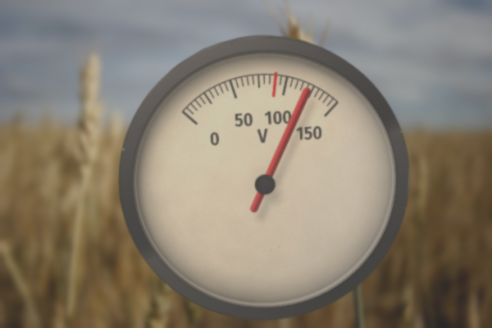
120 V
